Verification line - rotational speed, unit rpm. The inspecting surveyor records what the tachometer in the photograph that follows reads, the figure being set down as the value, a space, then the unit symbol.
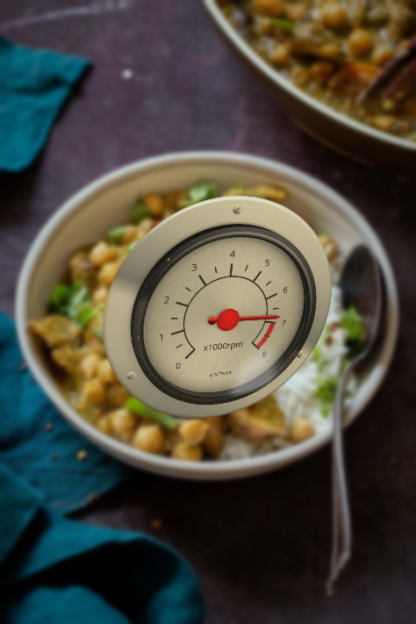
6750 rpm
